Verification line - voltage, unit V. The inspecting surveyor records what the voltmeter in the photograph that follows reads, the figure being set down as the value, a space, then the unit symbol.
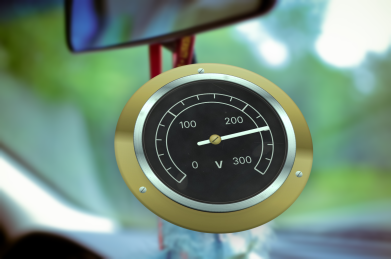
240 V
